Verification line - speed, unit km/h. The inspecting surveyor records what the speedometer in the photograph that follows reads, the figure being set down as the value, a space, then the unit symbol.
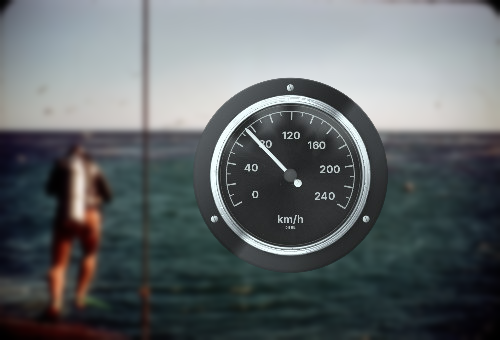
75 km/h
